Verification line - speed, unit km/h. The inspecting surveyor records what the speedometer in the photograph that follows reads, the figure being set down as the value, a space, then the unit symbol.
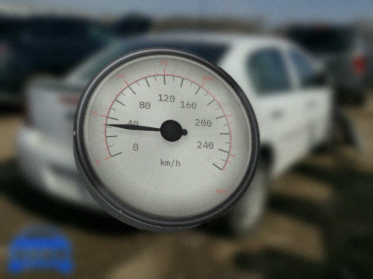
30 km/h
